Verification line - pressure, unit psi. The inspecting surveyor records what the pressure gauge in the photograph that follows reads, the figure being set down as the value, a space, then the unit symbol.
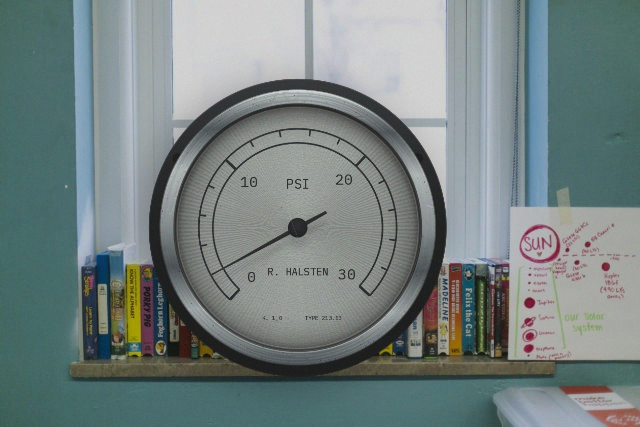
2 psi
